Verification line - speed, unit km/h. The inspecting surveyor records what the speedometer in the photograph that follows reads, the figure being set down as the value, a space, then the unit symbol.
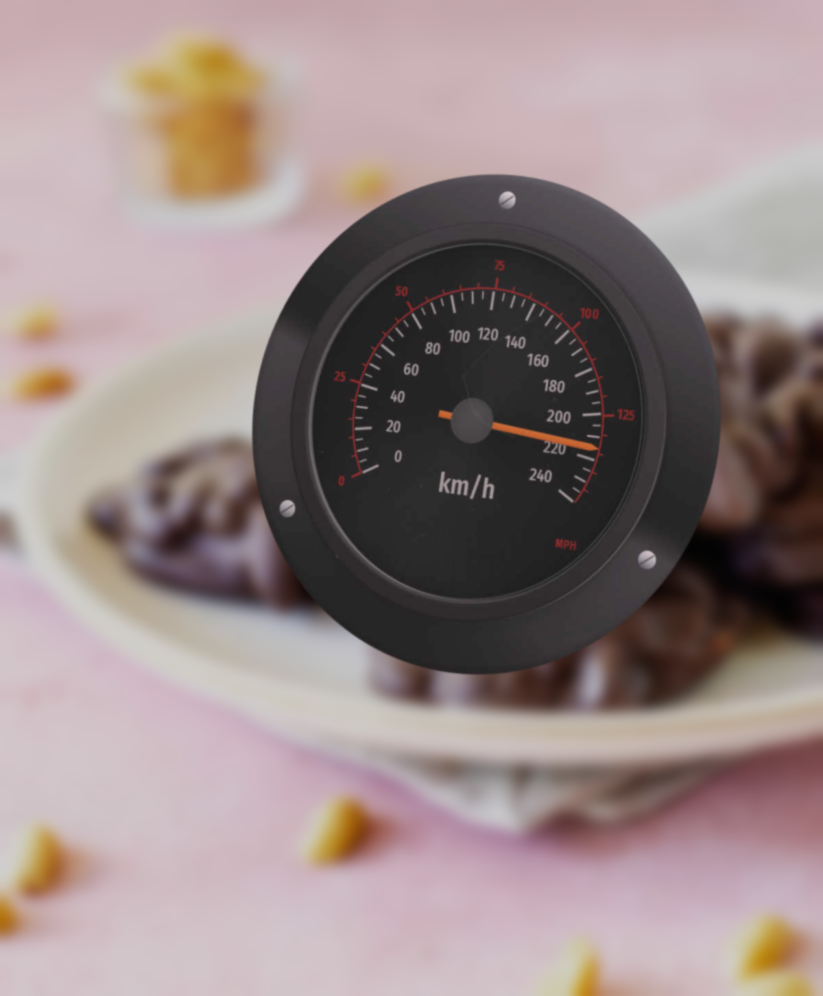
215 km/h
